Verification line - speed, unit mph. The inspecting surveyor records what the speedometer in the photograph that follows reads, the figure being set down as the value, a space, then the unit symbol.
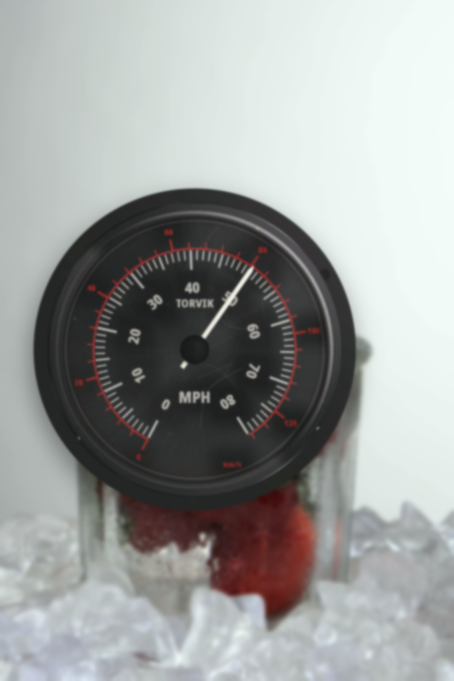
50 mph
